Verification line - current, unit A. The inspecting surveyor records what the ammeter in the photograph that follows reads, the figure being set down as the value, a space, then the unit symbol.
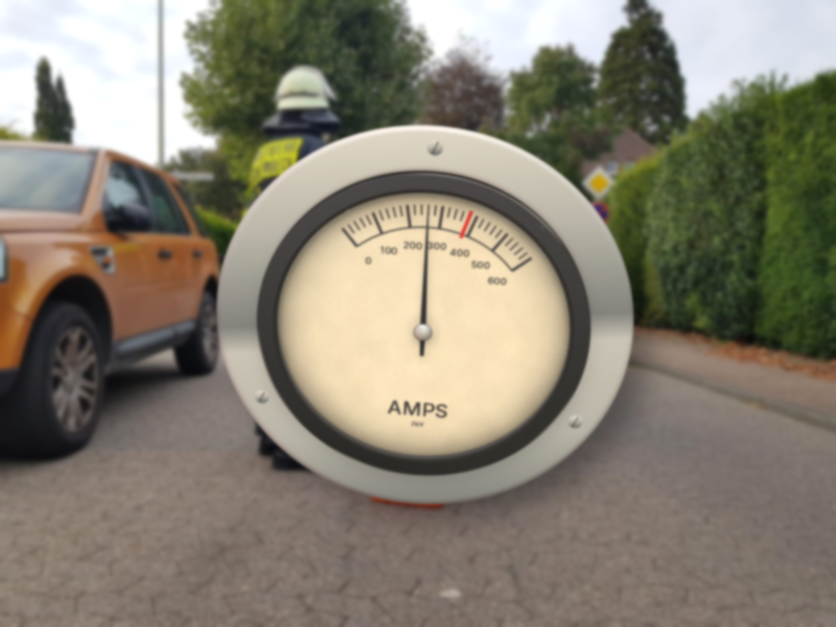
260 A
